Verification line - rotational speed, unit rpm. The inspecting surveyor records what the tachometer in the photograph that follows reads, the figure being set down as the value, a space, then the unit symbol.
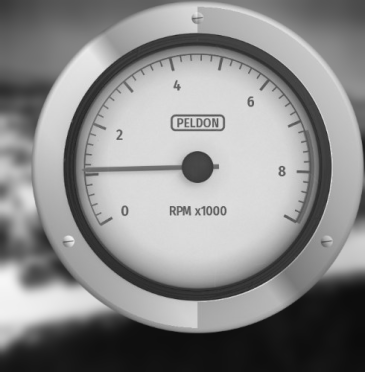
1100 rpm
